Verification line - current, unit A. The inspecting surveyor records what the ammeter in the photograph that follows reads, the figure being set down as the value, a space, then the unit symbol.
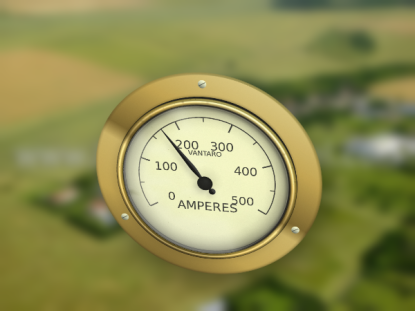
175 A
